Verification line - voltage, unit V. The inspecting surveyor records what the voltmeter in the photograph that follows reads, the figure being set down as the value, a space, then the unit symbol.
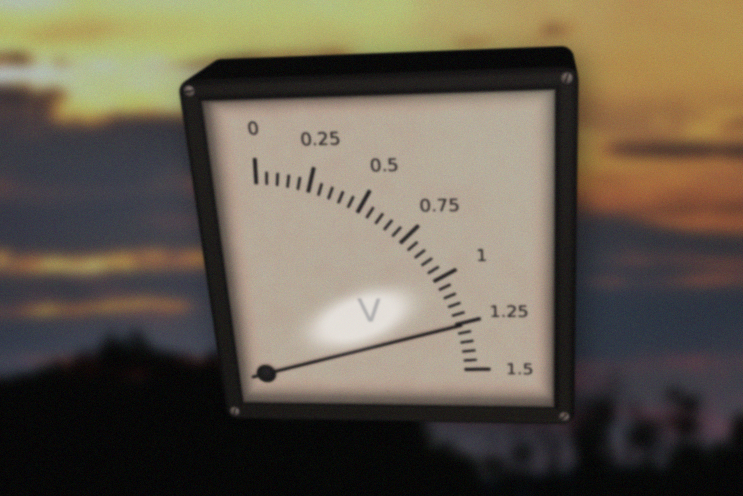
1.25 V
